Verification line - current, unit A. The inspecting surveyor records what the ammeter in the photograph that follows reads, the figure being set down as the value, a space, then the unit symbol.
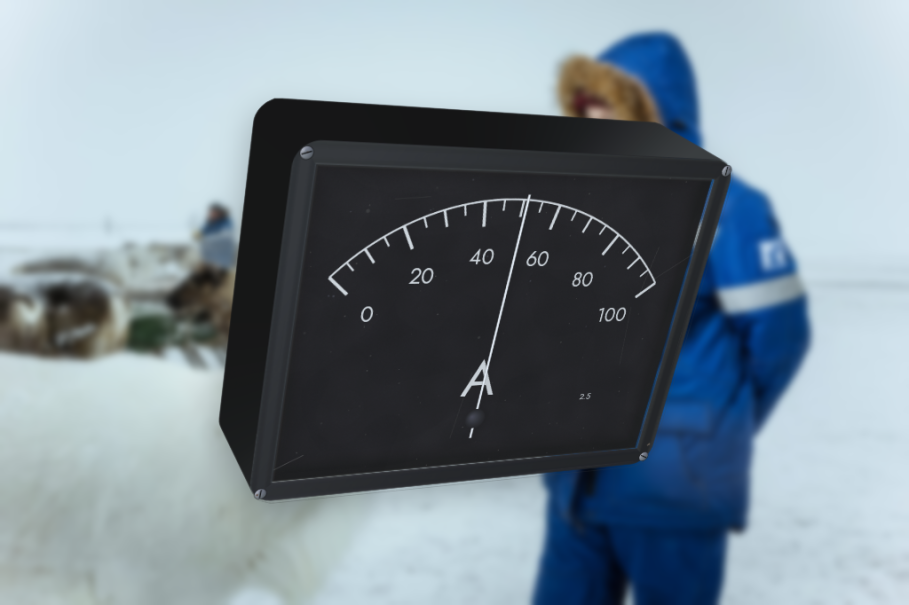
50 A
